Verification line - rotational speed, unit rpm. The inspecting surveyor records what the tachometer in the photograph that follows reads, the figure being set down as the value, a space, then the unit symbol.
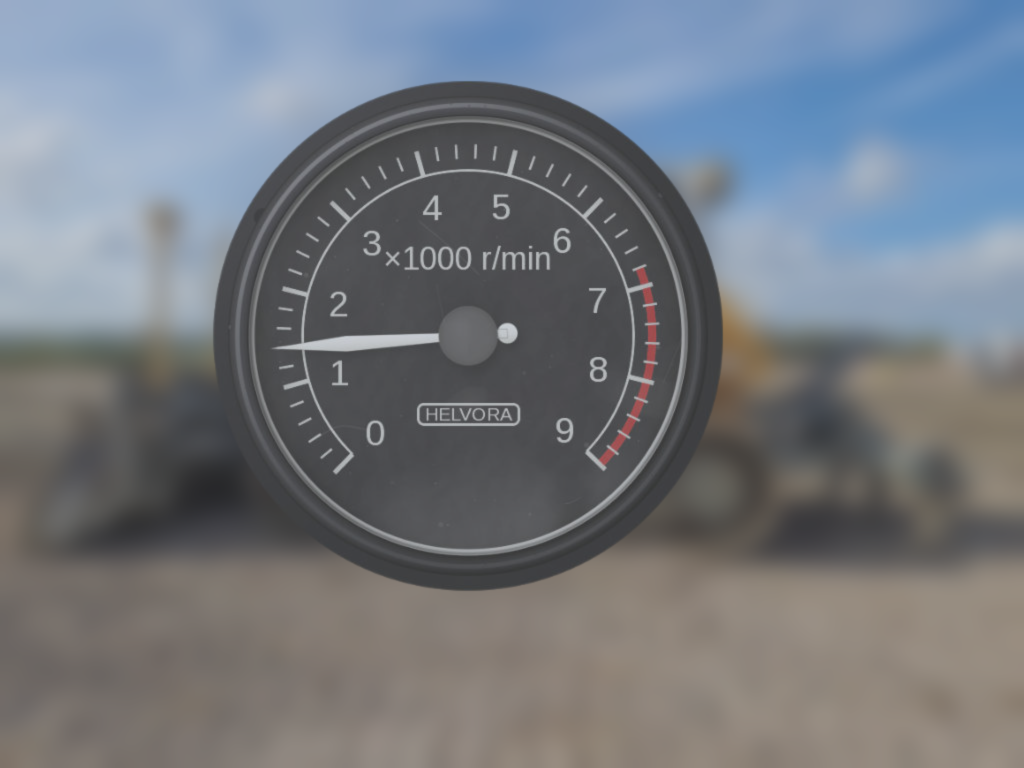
1400 rpm
